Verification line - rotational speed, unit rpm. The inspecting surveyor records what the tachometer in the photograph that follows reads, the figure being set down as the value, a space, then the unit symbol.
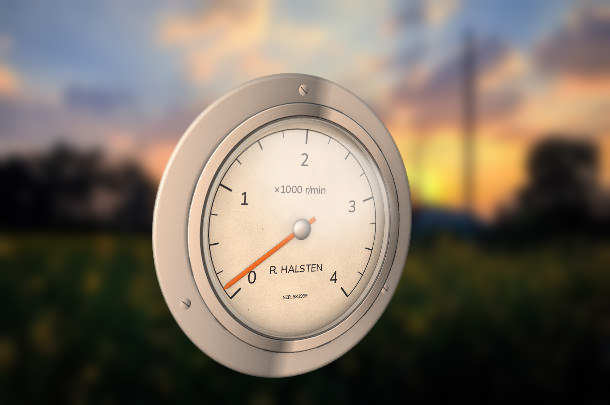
125 rpm
